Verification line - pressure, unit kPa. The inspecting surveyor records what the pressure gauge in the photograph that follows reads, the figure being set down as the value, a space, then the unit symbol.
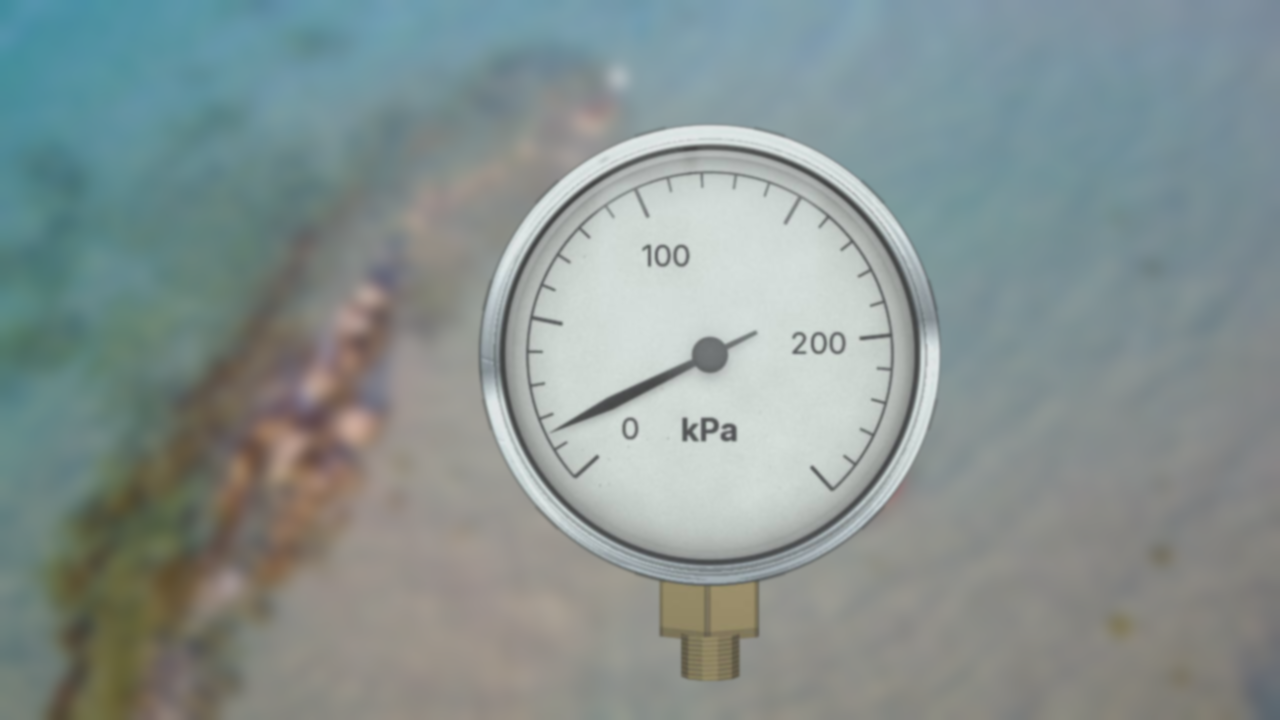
15 kPa
